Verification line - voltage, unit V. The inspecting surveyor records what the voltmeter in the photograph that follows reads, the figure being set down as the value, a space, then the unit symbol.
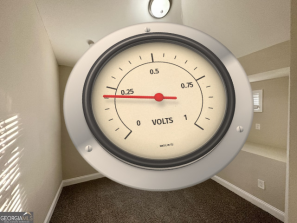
0.2 V
